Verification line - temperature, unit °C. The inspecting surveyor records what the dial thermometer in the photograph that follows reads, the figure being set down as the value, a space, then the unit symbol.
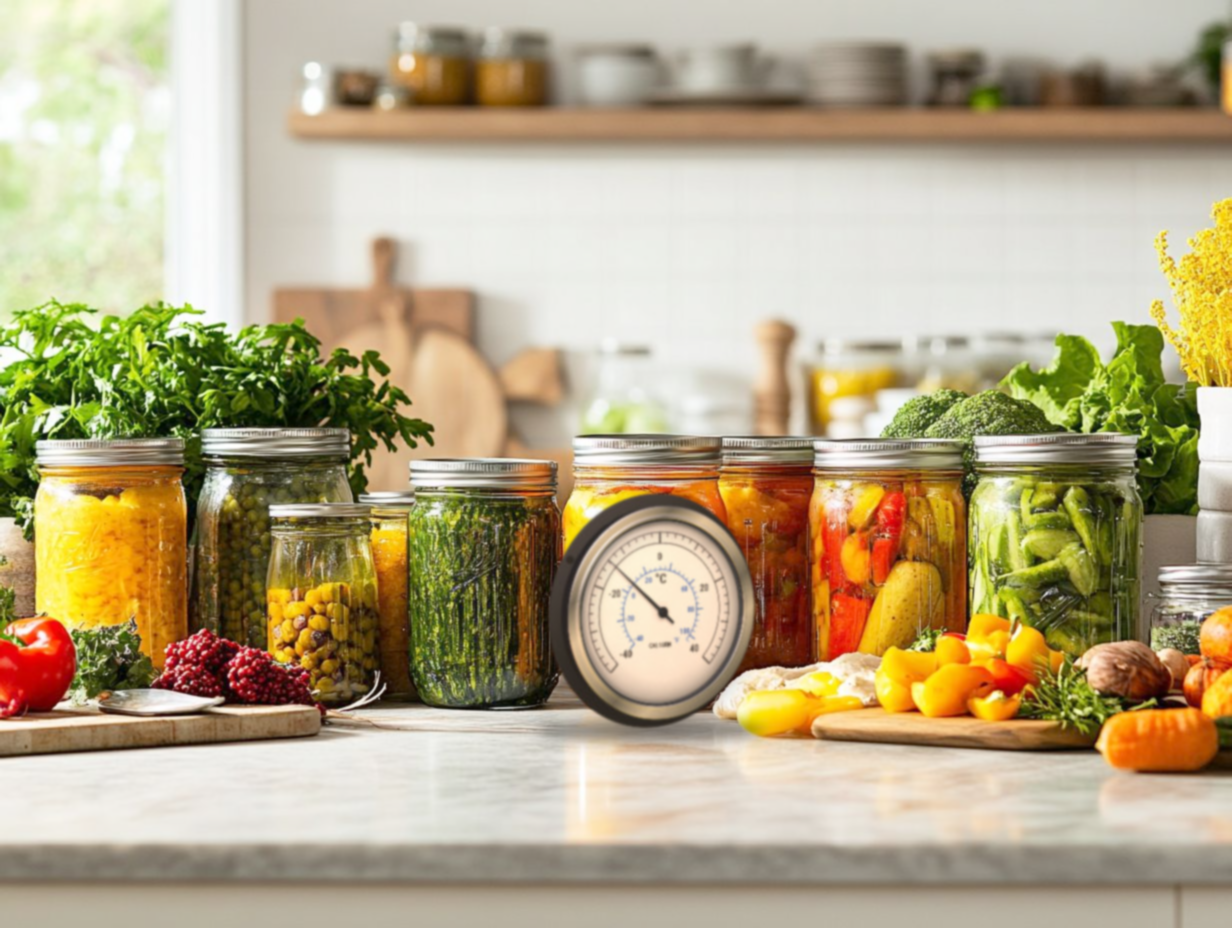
-14 °C
